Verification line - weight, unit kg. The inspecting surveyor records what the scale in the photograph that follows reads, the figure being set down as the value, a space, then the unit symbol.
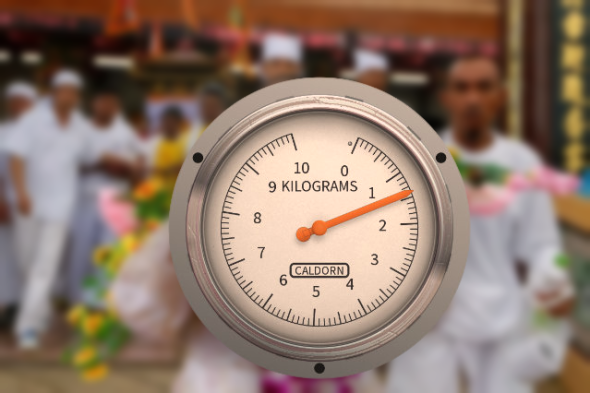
1.4 kg
